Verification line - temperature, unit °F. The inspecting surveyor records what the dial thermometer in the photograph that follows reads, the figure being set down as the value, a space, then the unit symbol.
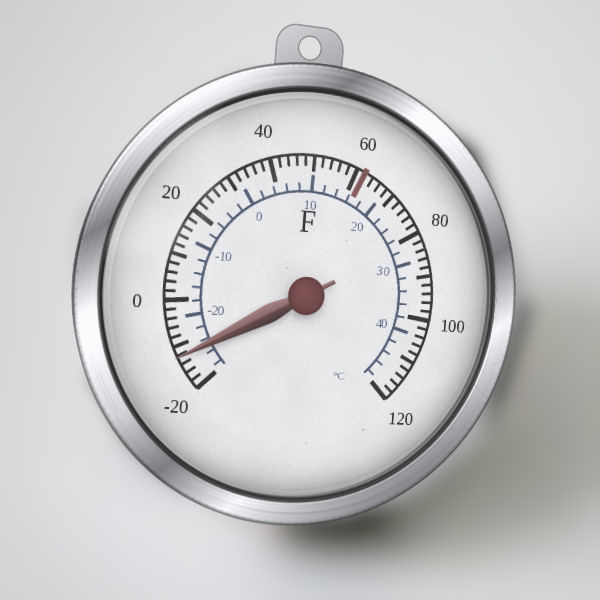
-12 °F
